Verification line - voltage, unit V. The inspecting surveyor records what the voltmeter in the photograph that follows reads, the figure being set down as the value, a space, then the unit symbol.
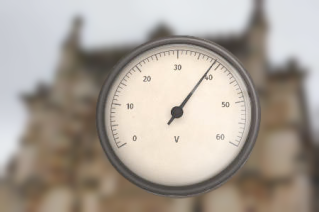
39 V
